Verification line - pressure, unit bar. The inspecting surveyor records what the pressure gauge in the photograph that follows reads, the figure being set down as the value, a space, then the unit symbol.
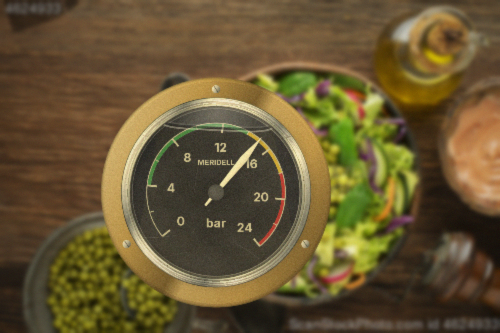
15 bar
